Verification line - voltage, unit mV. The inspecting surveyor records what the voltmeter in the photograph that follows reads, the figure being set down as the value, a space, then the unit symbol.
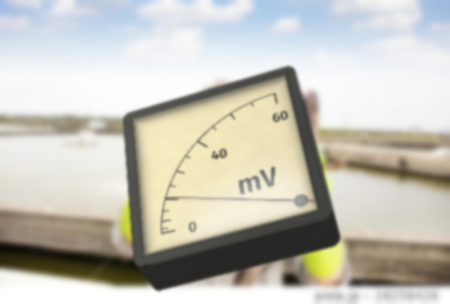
20 mV
